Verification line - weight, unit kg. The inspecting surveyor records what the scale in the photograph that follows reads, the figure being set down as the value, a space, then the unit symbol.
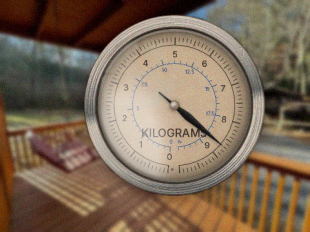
8.7 kg
